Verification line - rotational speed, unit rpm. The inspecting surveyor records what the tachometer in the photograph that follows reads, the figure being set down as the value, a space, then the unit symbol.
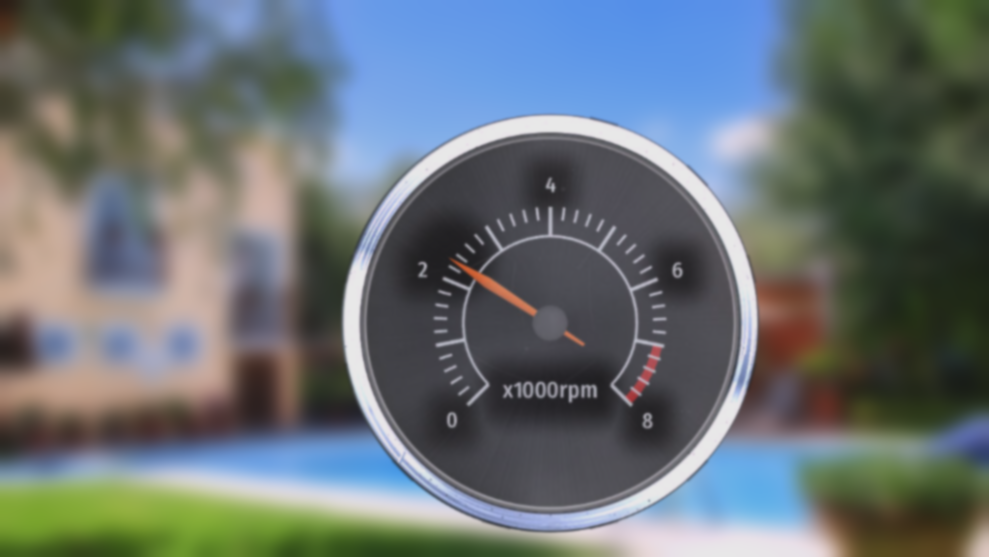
2300 rpm
